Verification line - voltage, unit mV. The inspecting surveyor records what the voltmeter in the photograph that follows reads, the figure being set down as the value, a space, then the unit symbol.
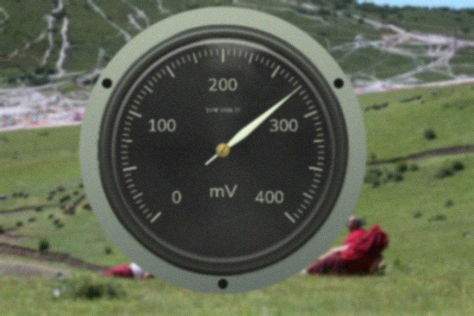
275 mV
